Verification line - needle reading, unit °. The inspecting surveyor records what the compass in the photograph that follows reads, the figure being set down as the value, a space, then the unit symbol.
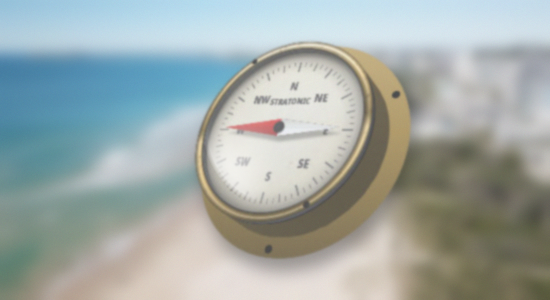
270 °
